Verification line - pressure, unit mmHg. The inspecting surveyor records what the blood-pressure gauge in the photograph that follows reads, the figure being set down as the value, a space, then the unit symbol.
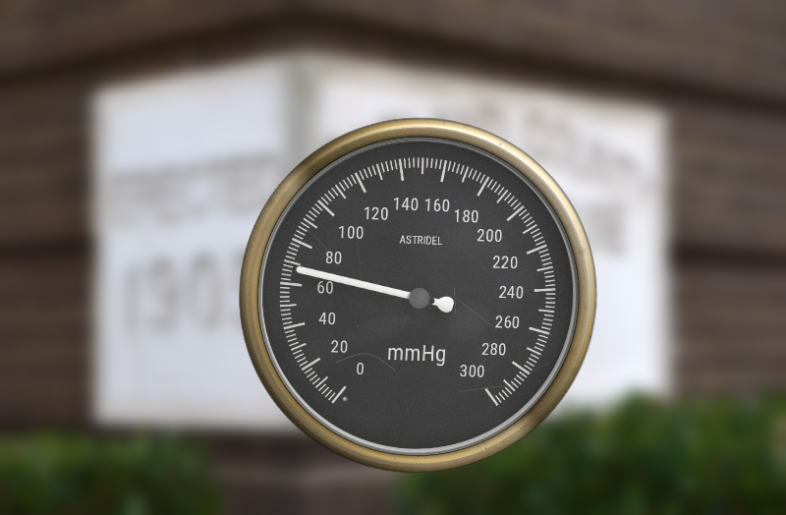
68 mmHg
